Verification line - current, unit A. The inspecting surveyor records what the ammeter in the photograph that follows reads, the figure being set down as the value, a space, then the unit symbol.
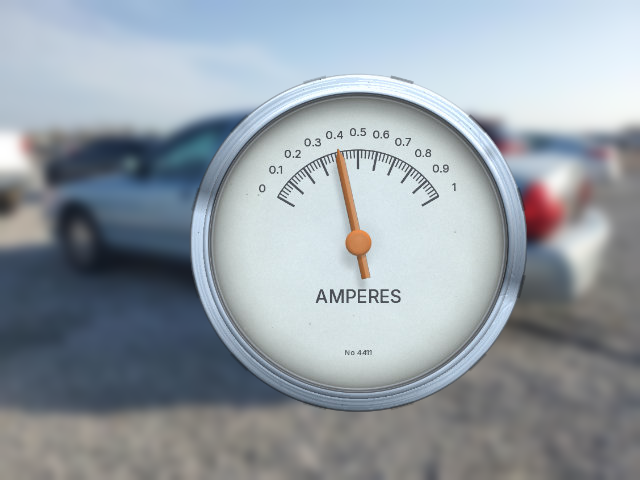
0.4 A
